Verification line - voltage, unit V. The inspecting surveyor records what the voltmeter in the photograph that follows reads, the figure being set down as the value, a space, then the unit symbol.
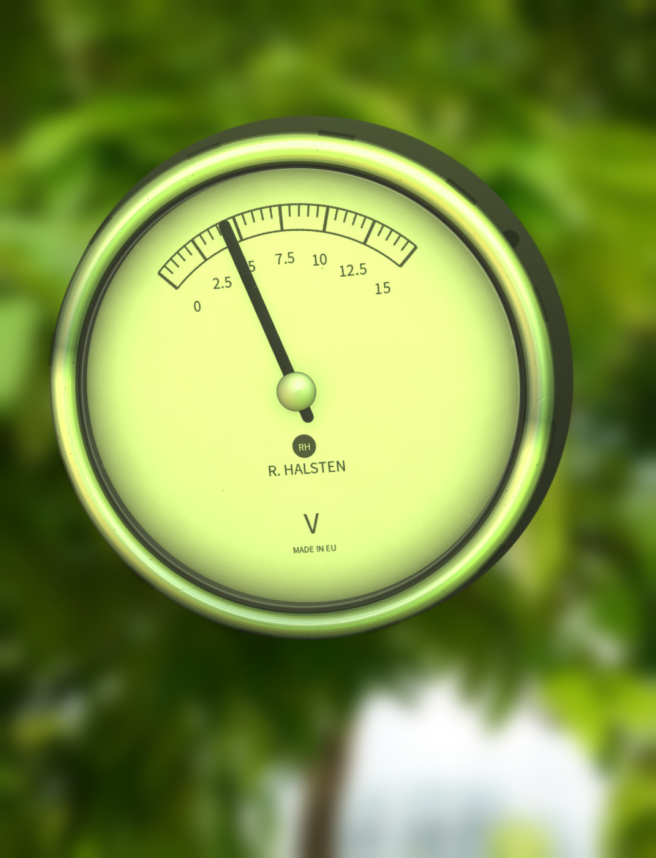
4.5 V
